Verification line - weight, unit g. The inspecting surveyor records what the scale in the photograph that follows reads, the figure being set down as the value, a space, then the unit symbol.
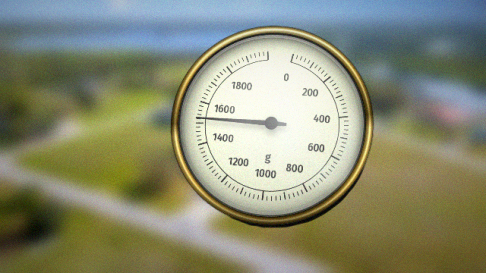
1520 g
